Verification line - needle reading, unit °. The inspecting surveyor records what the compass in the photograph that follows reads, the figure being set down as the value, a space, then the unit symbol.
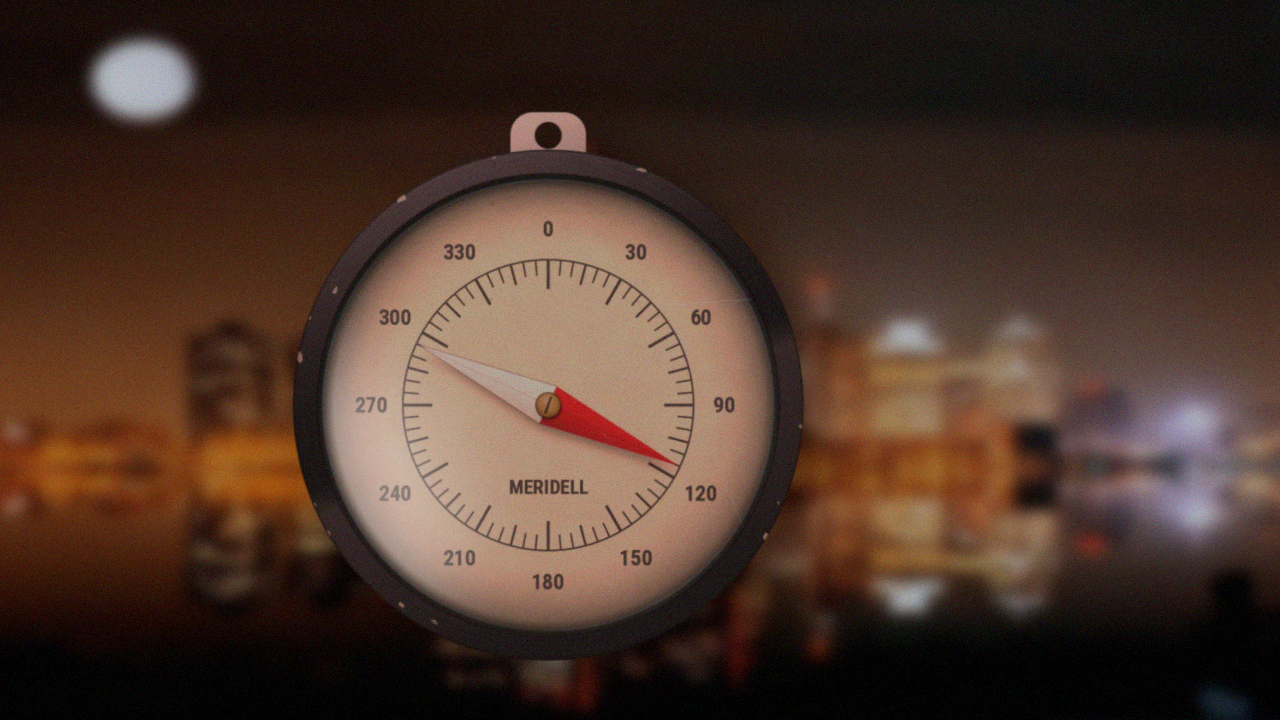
115 °
